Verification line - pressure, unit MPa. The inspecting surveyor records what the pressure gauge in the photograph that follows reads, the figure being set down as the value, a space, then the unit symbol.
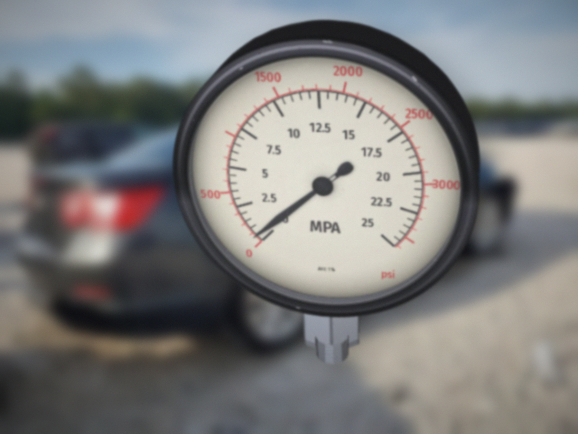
0.5 MPa
